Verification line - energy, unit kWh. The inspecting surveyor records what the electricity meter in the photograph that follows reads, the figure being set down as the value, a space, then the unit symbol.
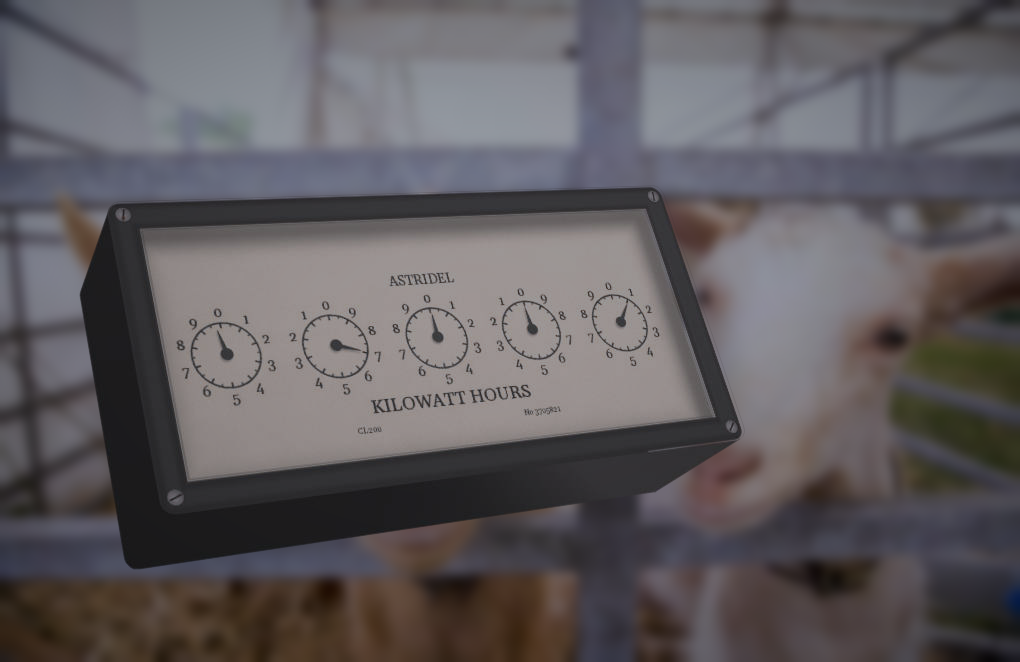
97001 kWh
